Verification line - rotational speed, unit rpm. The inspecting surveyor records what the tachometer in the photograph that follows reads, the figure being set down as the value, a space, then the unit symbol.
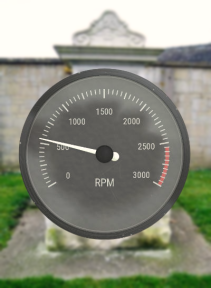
550 rpm
